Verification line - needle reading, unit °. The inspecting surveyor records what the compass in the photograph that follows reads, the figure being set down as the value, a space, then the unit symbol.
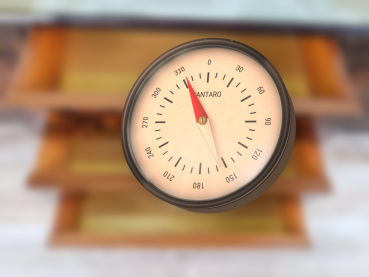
335 °
